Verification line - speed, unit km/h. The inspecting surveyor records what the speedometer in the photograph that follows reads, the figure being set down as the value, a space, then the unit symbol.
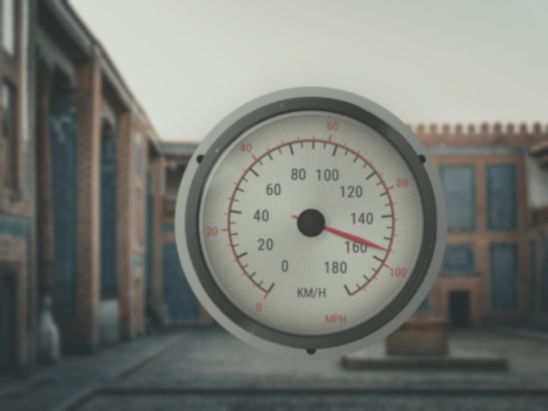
155 km/h
